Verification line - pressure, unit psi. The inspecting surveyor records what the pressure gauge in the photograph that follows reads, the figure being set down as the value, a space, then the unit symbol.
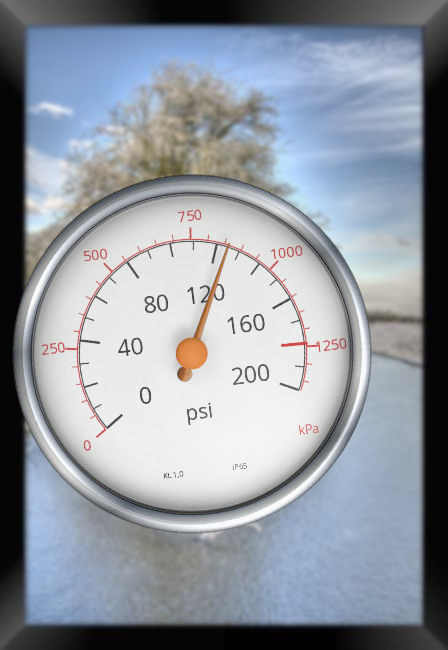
125 psi
